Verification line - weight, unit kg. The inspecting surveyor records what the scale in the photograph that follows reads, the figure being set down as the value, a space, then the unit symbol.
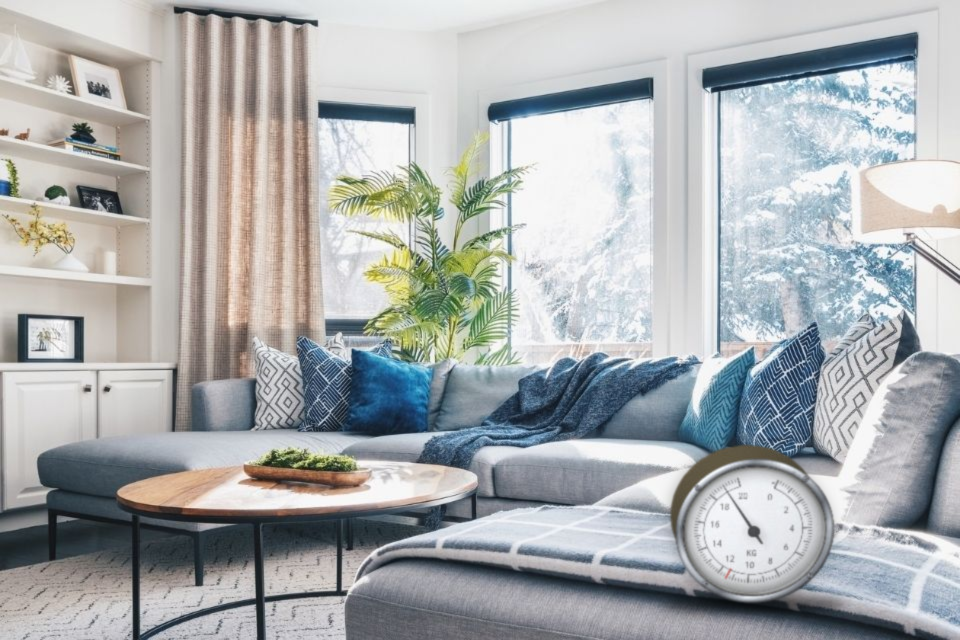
19 kg
